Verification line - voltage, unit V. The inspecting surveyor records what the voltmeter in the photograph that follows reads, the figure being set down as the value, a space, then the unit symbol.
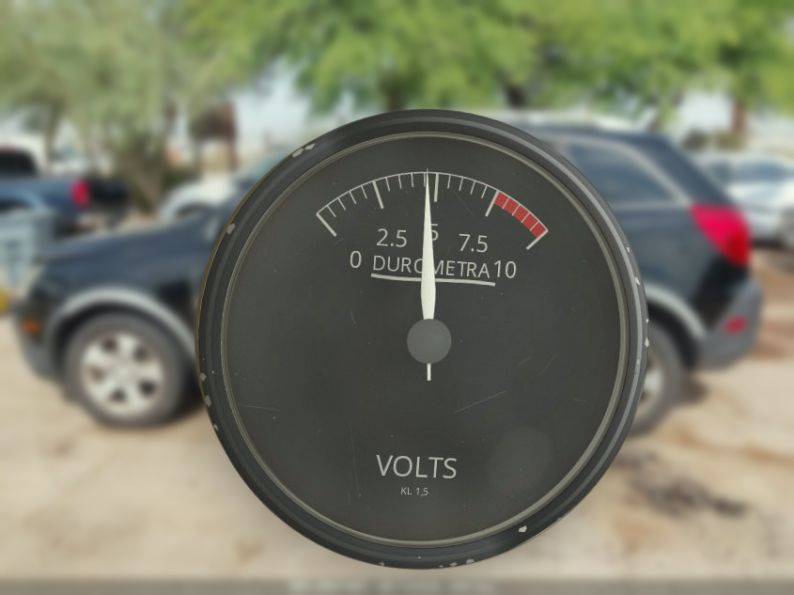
4.5 V
